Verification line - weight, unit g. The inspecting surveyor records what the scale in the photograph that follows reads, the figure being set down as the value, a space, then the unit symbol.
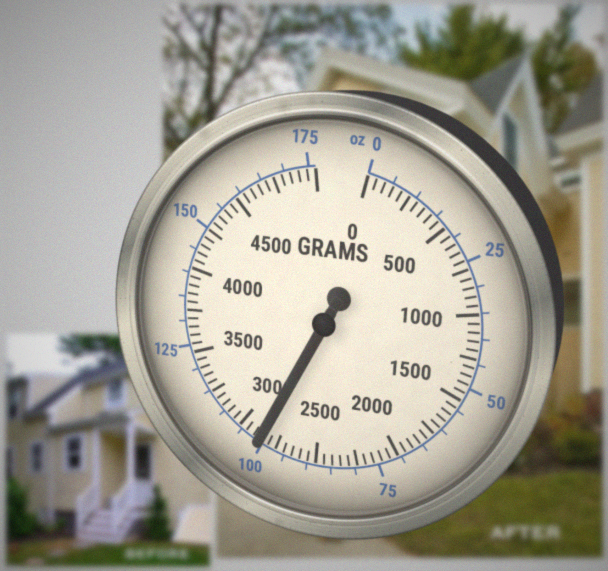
2850 g
